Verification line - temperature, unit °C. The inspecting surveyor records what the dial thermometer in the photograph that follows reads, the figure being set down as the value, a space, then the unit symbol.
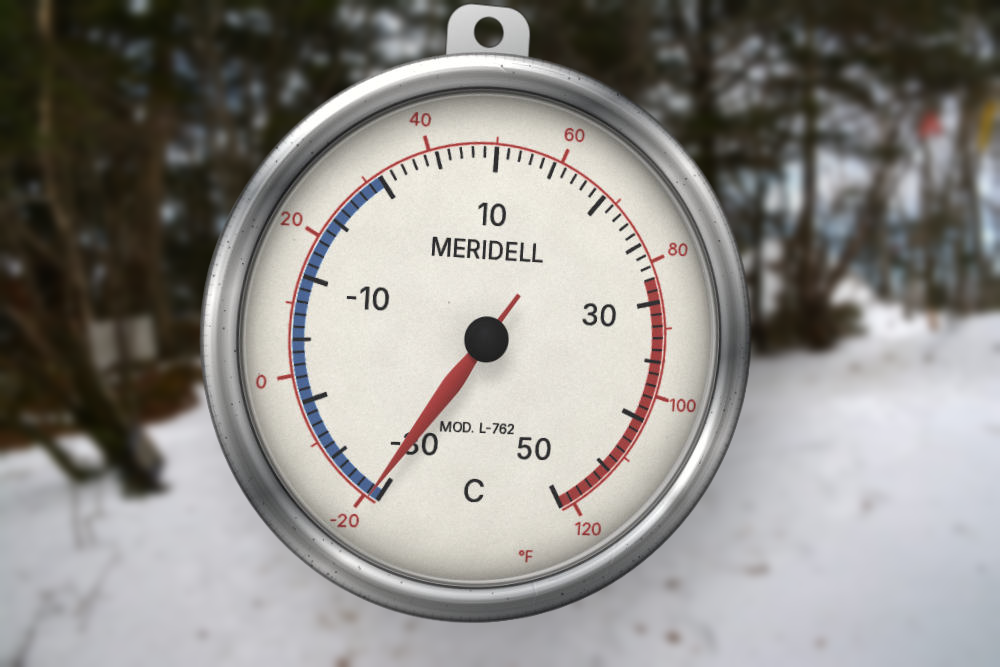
-29 °C
